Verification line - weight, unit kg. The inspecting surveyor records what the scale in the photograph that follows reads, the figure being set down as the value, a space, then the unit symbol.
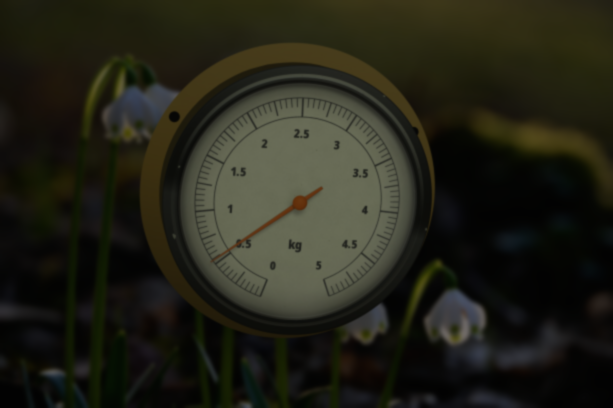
0.55 kg
